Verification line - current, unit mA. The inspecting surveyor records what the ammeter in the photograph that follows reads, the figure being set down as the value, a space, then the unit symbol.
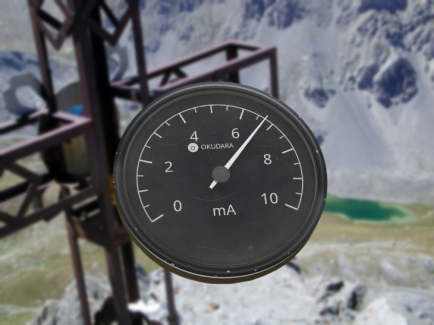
6.75 mA
